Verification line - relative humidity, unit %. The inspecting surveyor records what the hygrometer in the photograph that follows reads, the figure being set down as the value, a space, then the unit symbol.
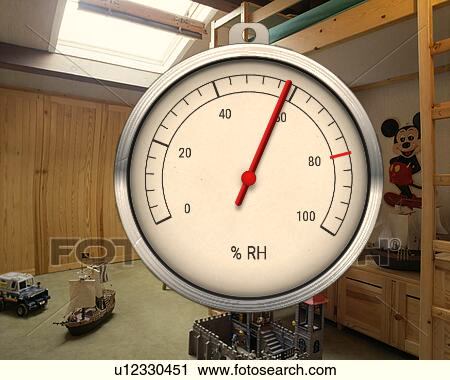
58 %
